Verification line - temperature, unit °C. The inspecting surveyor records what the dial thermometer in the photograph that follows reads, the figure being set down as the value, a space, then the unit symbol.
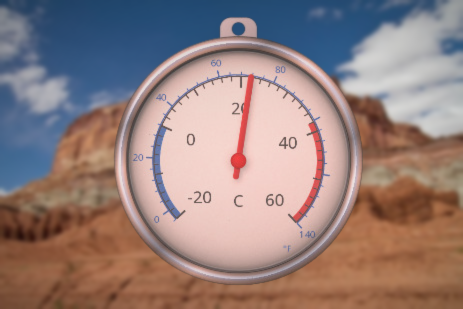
22 °C
